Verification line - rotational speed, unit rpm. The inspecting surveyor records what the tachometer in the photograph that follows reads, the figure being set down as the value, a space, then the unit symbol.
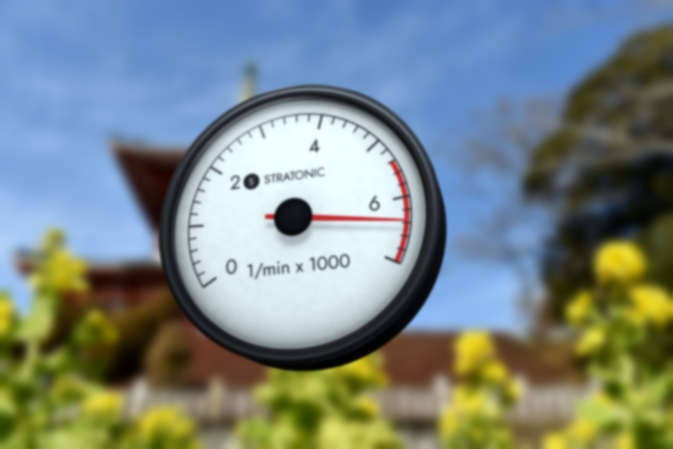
6400 rpm
